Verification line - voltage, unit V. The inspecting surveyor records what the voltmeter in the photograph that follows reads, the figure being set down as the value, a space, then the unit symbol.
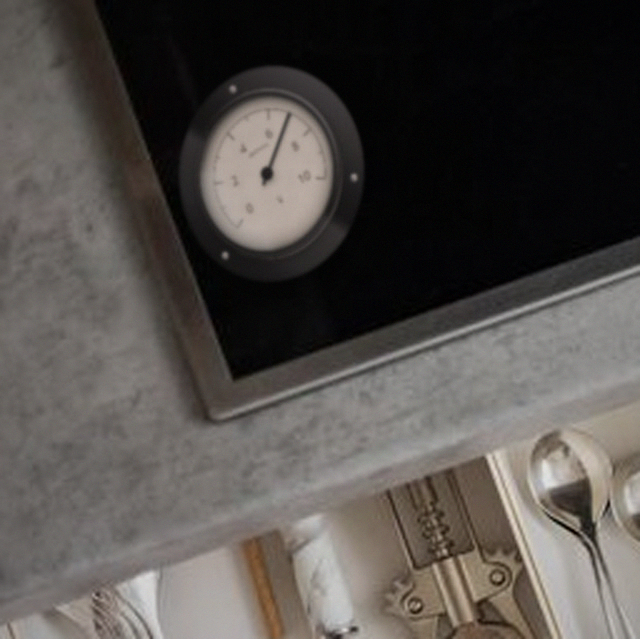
7 V
